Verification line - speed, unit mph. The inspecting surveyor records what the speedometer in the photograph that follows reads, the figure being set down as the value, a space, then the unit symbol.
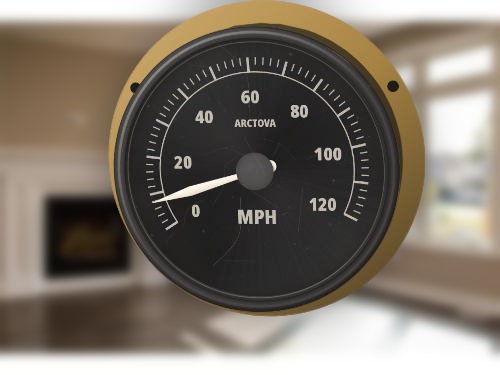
8 mph
